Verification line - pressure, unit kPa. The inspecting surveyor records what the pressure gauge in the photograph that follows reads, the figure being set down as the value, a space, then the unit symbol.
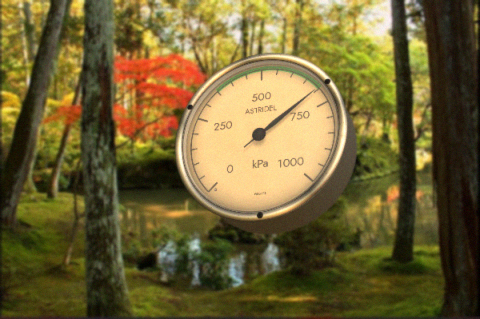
700 kPa
